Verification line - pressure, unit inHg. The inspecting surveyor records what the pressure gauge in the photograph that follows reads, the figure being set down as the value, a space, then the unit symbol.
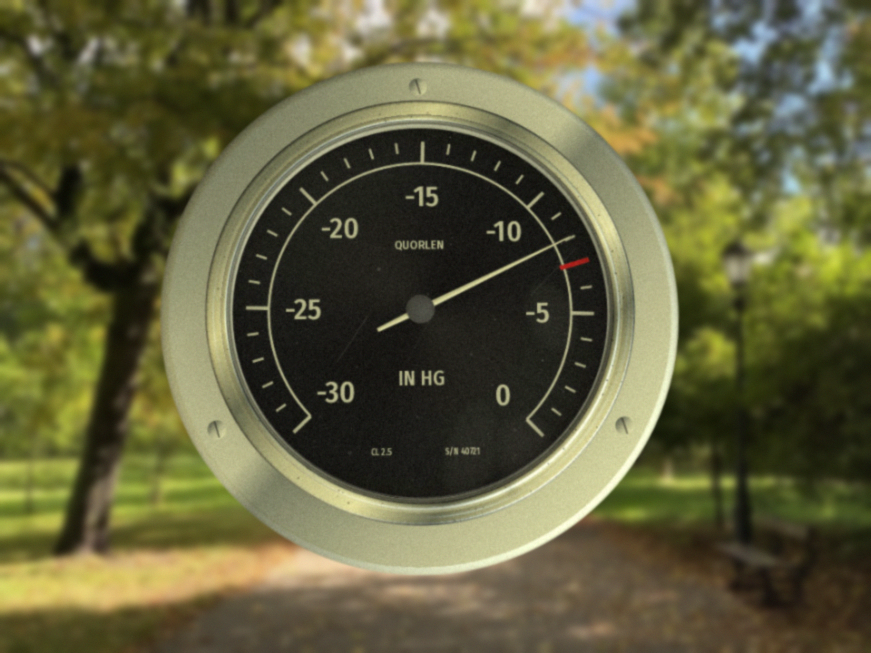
-8 inHg
